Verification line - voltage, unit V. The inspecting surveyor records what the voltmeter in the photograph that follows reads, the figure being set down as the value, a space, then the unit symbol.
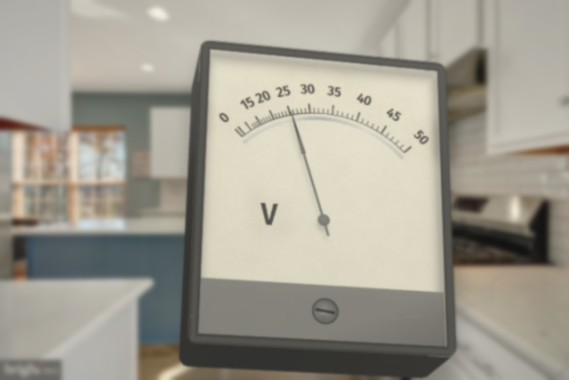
25 V
